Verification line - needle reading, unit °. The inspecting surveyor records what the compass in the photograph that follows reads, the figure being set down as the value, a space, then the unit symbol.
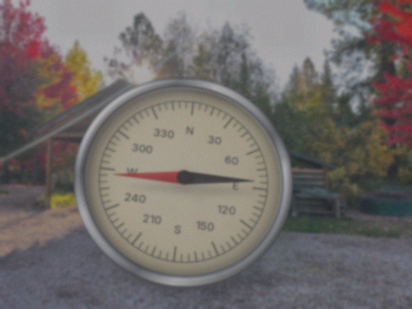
265 °
